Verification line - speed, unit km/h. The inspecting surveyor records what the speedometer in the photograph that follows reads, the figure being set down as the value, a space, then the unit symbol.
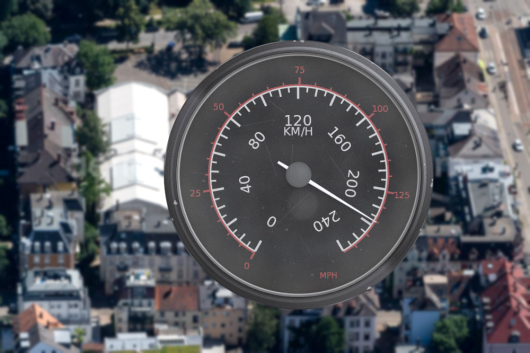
217.5 km/h
